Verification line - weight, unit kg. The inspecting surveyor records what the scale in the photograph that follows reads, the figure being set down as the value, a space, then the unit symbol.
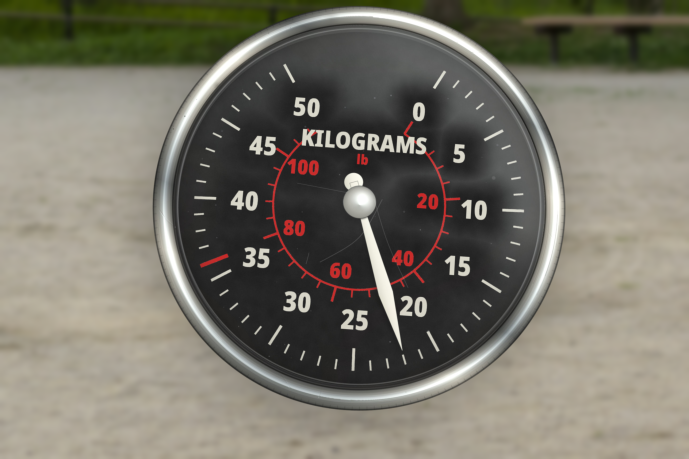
22 kg
